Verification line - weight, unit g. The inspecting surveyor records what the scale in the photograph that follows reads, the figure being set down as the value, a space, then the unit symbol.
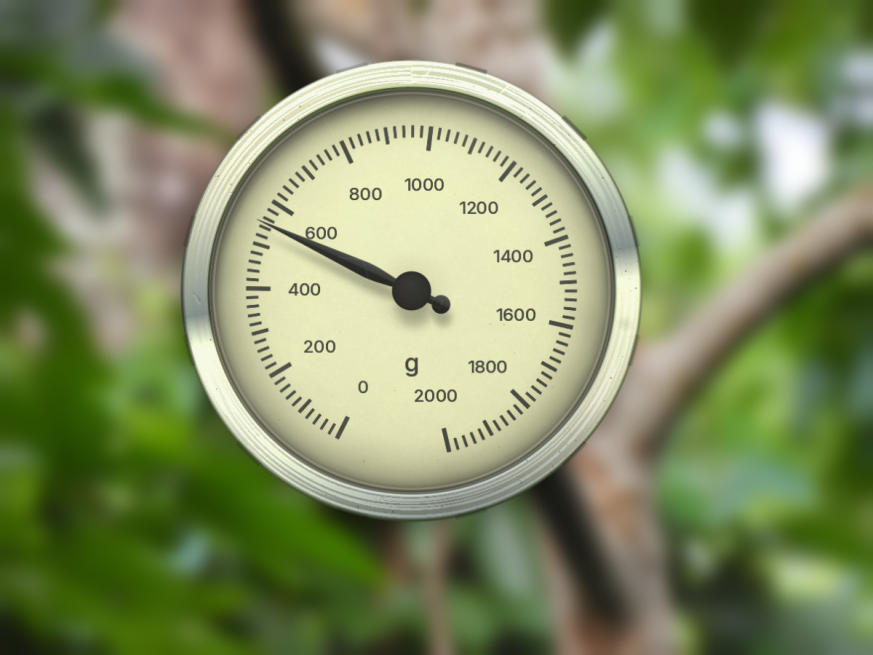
550 g
